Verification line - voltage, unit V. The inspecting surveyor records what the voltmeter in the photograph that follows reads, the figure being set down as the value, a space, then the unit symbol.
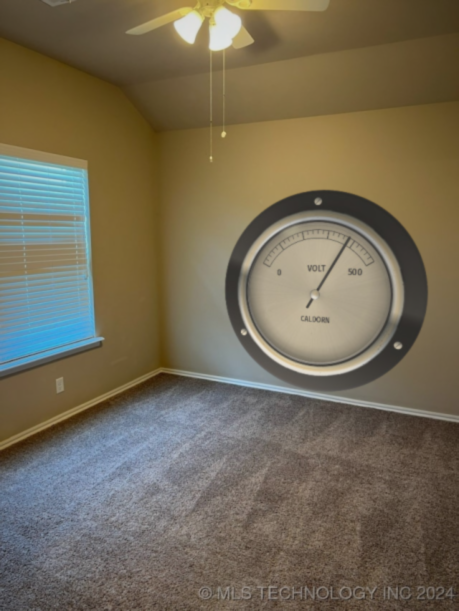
380 V
